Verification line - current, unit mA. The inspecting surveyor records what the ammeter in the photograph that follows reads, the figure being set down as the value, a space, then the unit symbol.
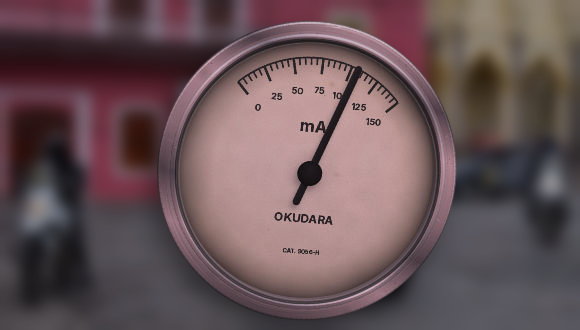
105 mA
